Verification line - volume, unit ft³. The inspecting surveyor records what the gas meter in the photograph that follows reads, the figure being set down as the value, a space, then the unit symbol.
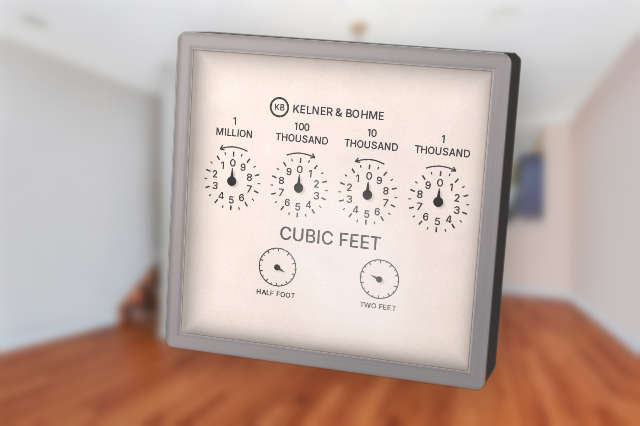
0 ft³
